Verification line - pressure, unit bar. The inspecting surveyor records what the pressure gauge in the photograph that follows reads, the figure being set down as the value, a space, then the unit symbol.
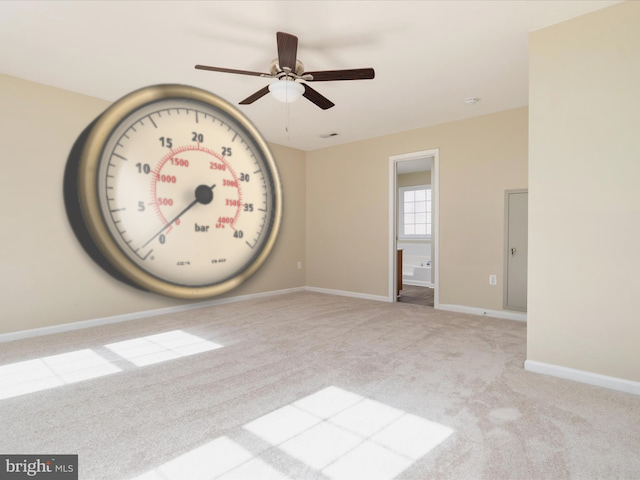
1 bar
